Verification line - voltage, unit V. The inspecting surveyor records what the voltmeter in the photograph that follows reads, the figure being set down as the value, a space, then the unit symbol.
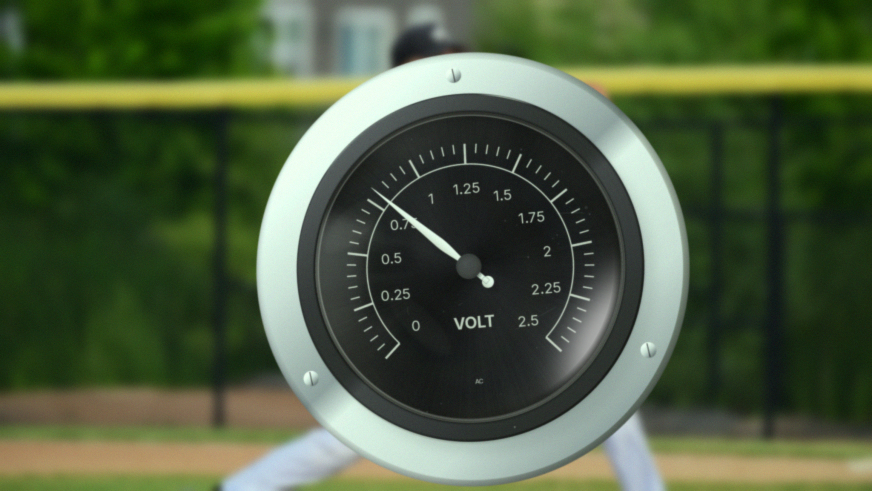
0.8 V
